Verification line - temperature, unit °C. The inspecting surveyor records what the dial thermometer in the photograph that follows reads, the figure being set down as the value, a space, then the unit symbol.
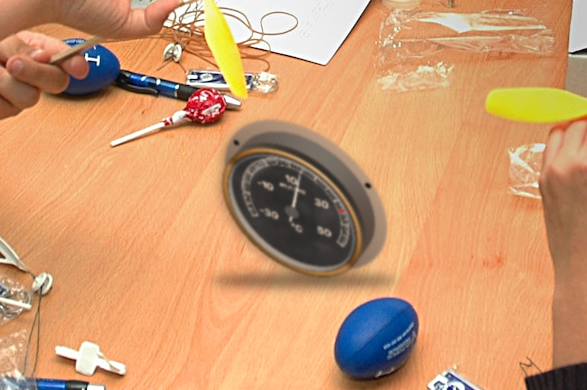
15 °C
